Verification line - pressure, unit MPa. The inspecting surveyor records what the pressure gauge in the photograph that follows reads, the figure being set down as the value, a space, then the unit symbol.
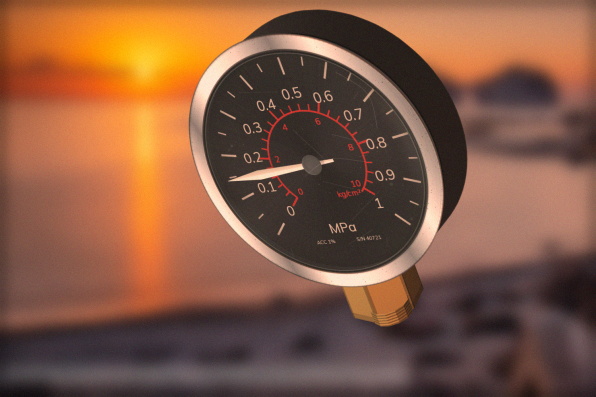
0.15 MPa
